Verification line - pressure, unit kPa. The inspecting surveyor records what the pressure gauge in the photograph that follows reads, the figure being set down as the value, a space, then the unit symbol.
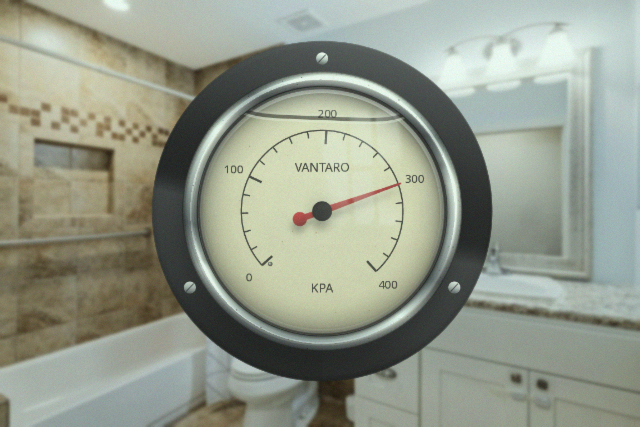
300 kPa
